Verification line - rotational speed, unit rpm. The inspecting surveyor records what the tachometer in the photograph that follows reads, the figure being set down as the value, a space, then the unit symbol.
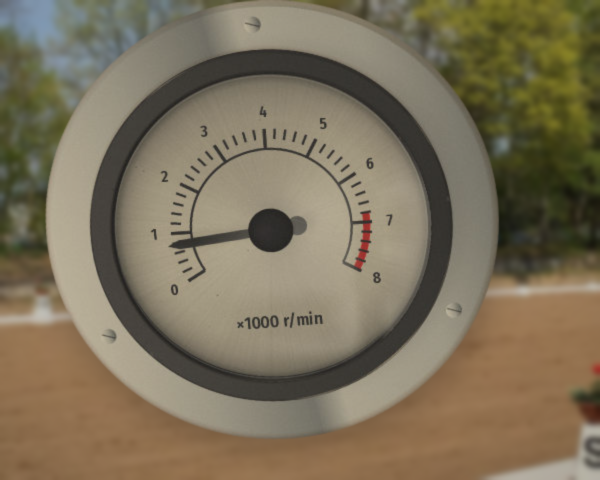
800 rpm
